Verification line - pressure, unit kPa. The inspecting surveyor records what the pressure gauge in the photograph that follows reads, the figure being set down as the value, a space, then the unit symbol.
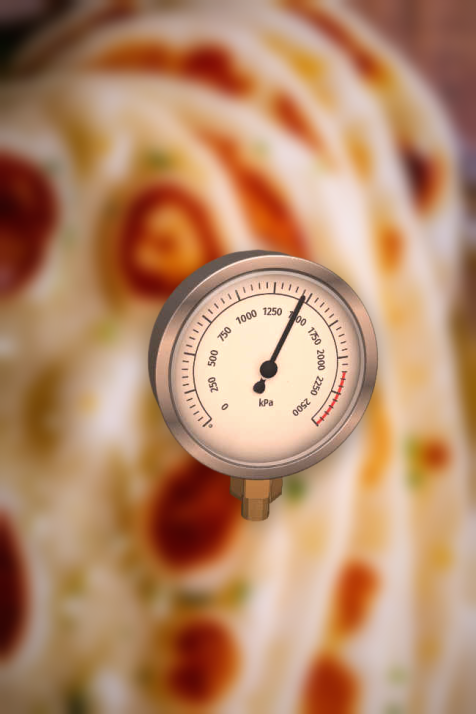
1450 kPa
